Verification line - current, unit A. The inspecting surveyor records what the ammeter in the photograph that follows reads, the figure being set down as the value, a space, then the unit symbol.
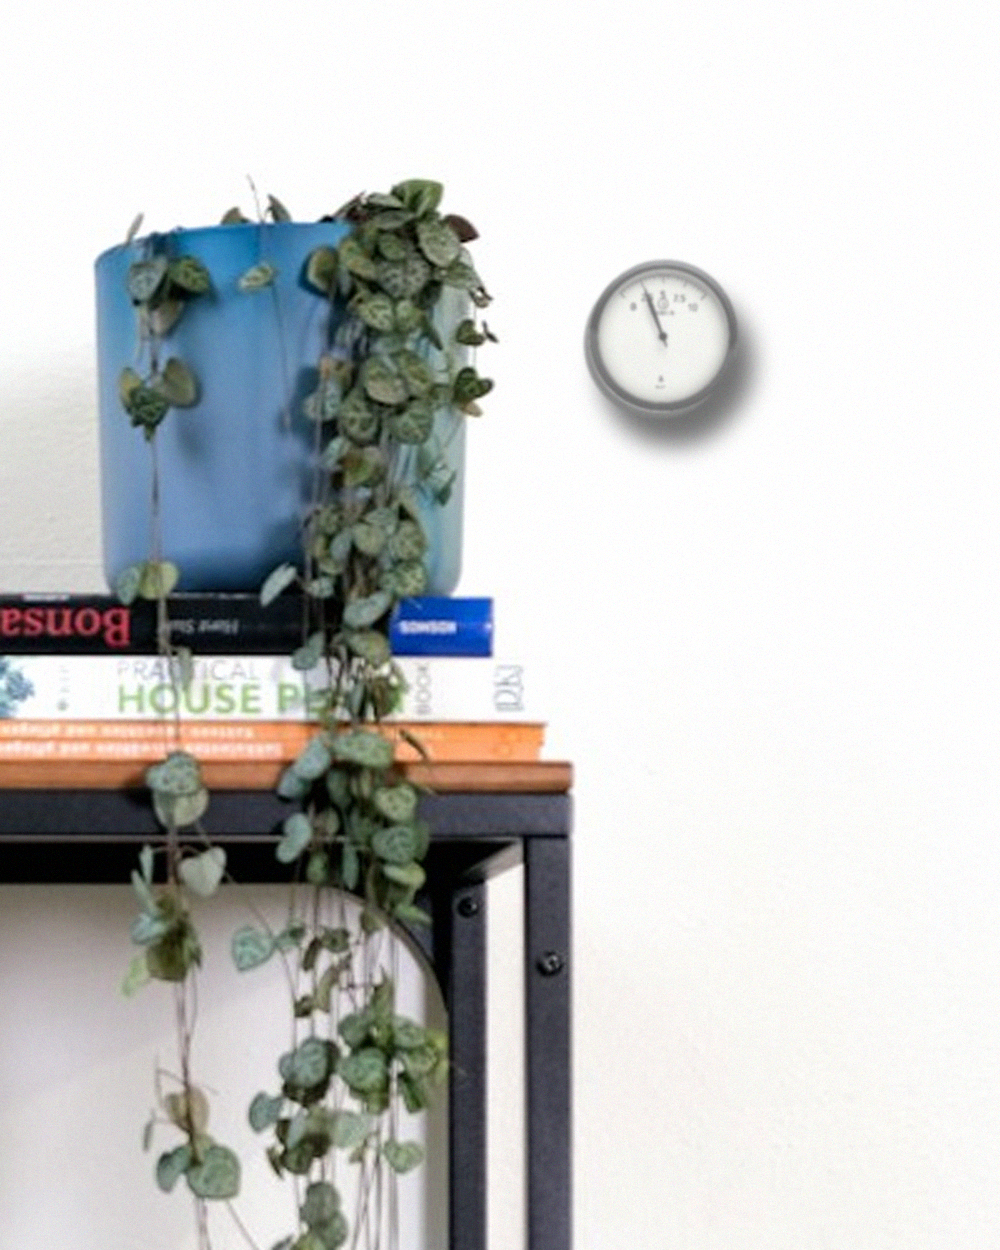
2.5 A
